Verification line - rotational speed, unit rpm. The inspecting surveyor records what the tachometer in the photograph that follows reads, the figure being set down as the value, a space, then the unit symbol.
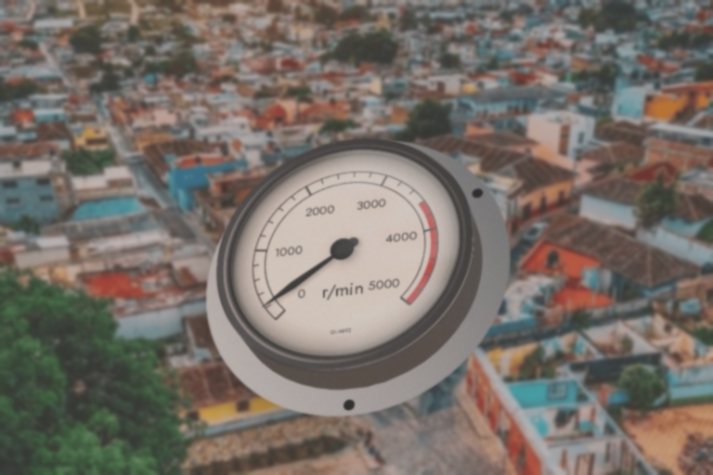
200 rpm
